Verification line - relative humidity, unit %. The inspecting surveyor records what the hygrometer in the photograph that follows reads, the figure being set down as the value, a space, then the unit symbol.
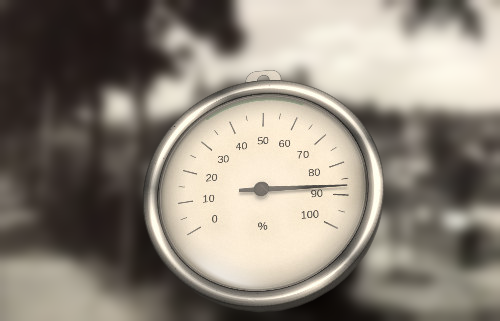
87.5 %
